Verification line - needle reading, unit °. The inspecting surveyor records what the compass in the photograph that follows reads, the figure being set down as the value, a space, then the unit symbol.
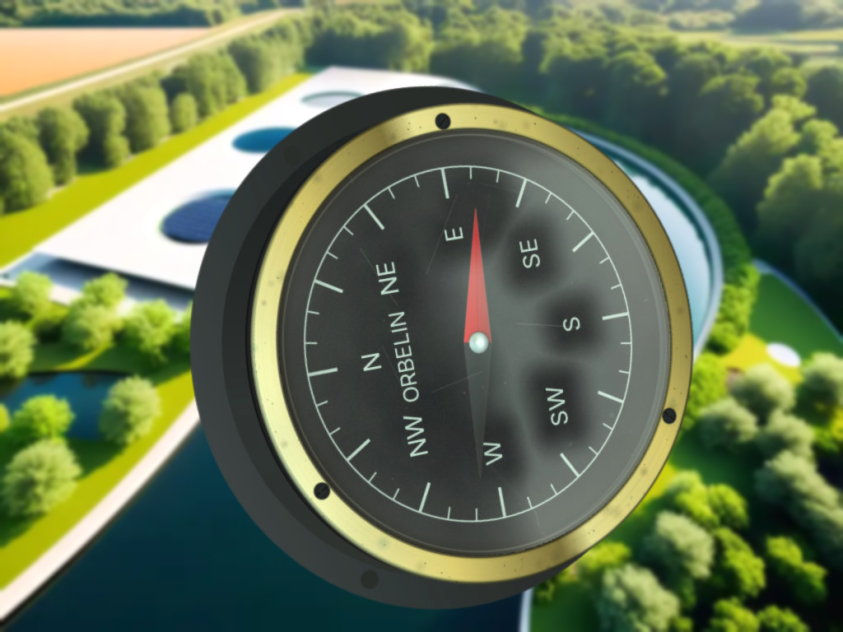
100 °
